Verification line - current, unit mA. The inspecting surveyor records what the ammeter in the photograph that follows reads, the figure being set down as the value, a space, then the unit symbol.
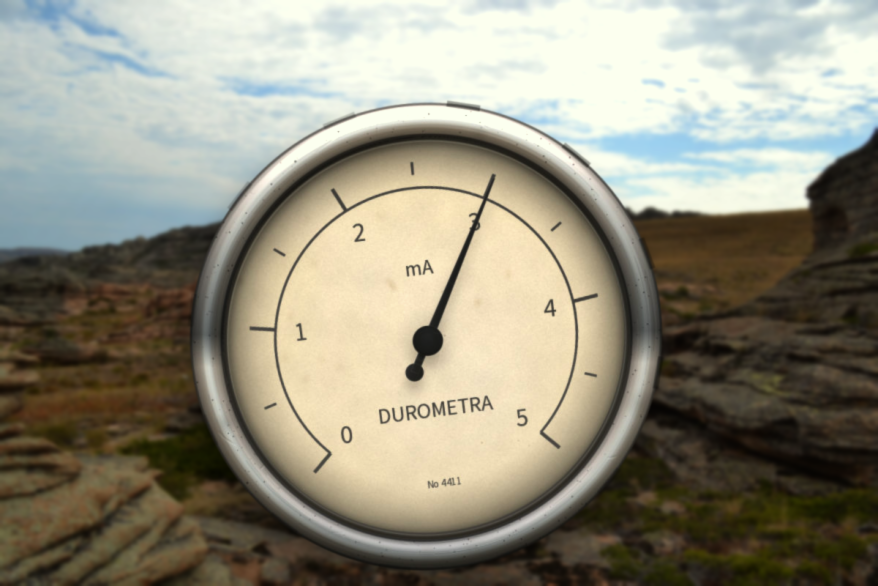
3 mA
